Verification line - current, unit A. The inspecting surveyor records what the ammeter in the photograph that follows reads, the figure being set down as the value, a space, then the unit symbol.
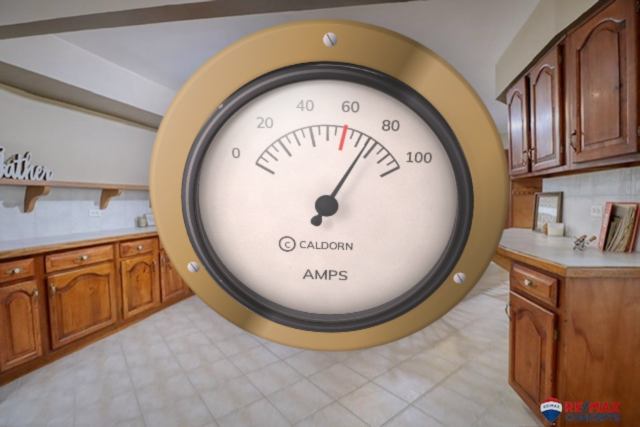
75 A
